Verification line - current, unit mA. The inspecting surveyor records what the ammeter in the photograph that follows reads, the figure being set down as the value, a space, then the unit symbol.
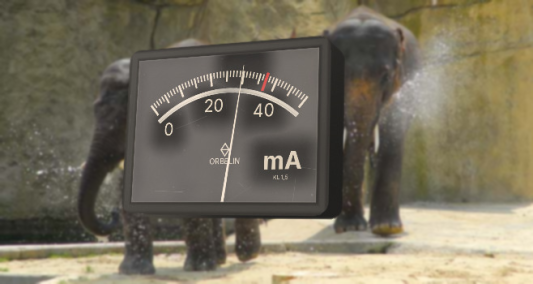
30 mA
